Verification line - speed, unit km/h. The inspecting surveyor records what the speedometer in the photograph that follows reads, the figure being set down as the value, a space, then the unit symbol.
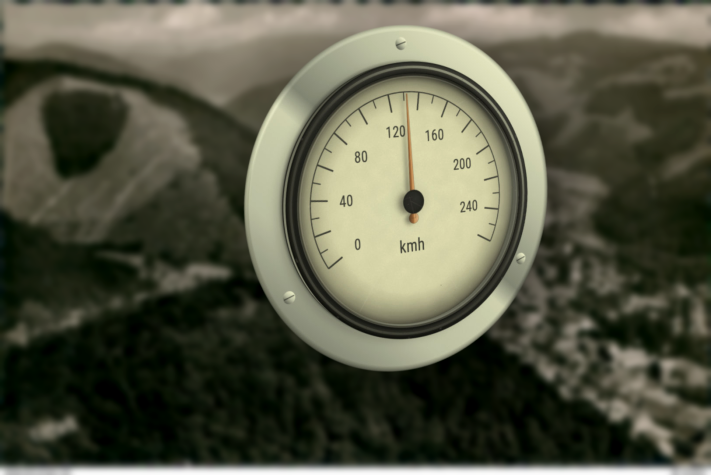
130 km/h
